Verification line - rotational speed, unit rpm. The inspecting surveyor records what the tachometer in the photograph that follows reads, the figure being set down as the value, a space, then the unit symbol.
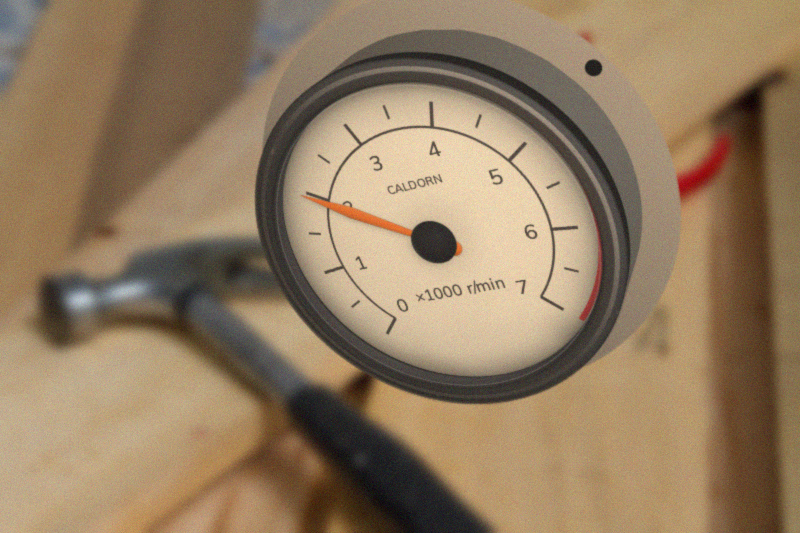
2000 rpm
